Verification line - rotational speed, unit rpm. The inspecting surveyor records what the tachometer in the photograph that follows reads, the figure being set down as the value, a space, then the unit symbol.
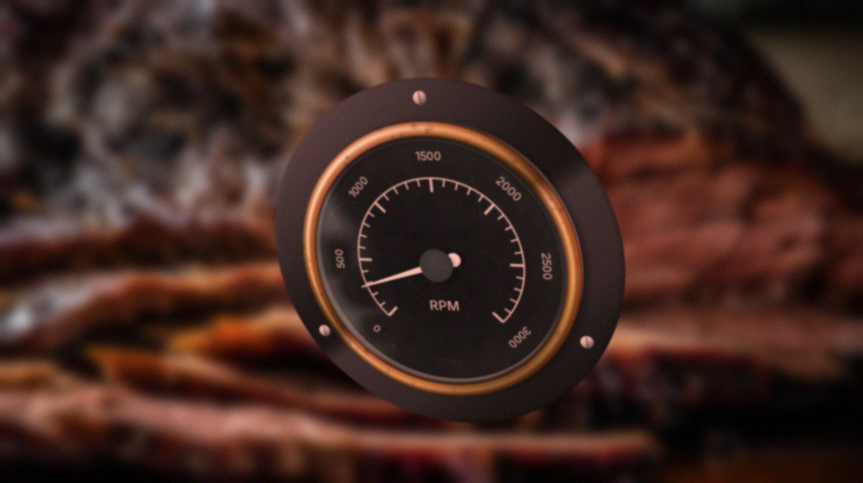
300 rpm
